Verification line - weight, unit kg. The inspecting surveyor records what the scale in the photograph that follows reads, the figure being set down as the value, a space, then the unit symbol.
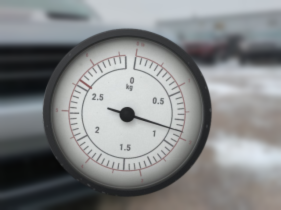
0.85 kg
